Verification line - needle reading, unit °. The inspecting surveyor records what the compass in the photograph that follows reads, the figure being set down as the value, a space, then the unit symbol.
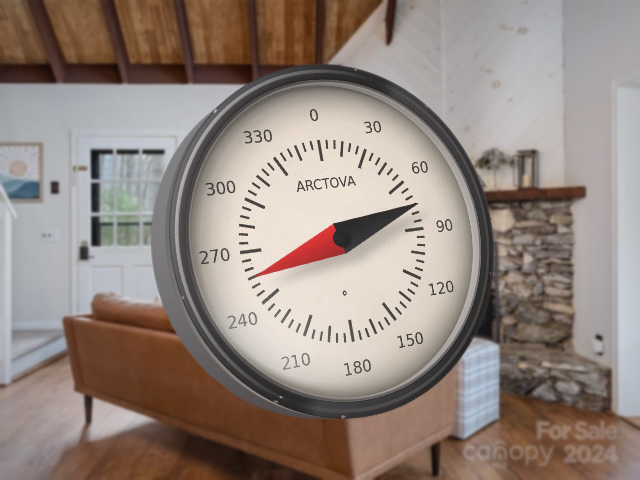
255 °
